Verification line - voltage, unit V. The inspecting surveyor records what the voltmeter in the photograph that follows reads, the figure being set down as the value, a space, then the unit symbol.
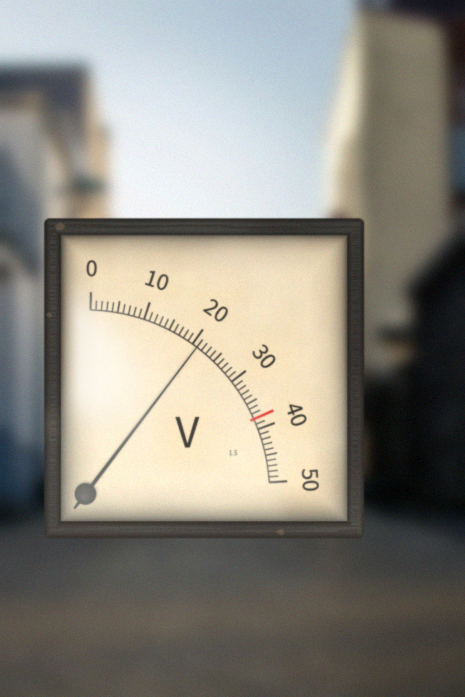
21 V
